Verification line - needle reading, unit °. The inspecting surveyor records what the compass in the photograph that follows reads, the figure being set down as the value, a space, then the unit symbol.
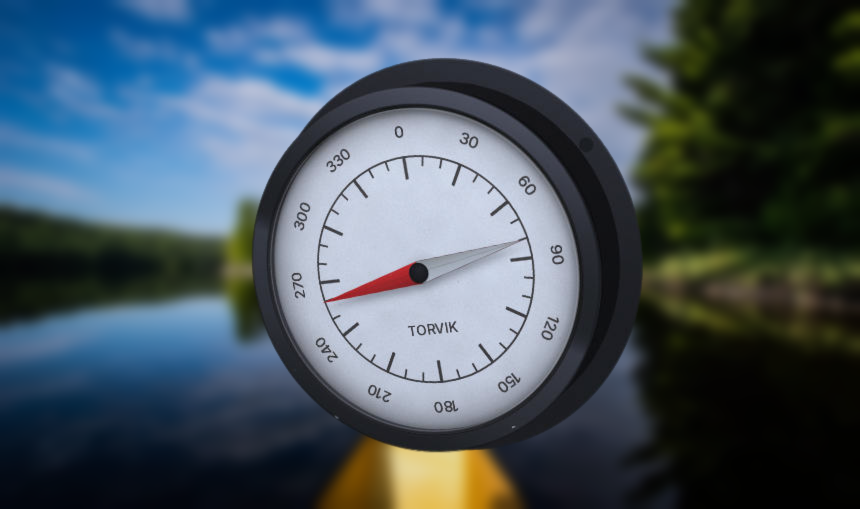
260 °
